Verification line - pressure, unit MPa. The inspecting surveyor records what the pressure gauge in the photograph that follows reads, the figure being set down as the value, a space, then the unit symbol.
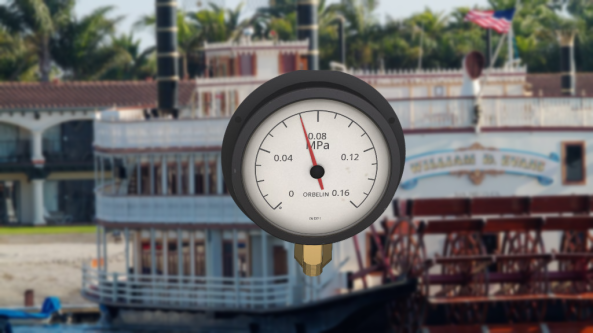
0.07 MPa
